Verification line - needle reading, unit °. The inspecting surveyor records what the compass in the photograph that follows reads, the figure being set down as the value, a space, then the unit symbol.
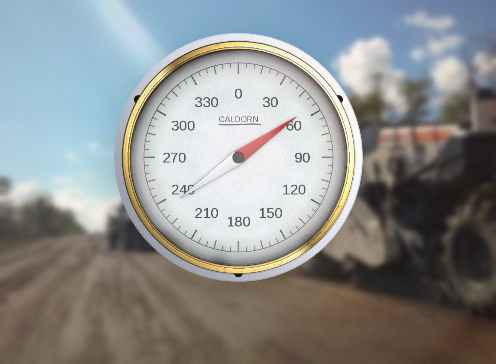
55 °
